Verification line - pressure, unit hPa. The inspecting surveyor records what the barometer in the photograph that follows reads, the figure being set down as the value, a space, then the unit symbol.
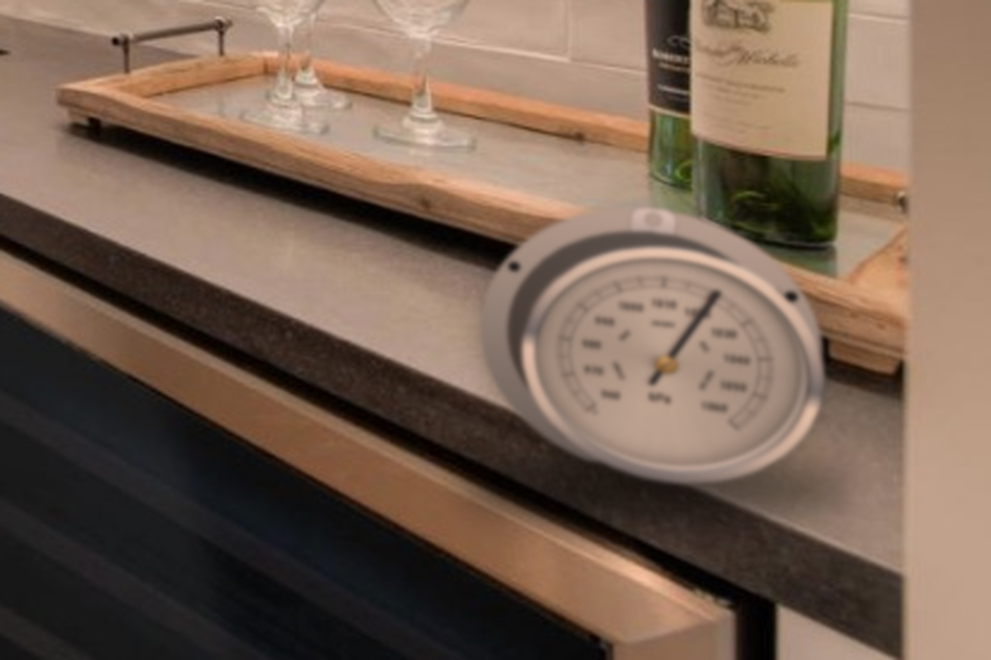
1020 hPa
